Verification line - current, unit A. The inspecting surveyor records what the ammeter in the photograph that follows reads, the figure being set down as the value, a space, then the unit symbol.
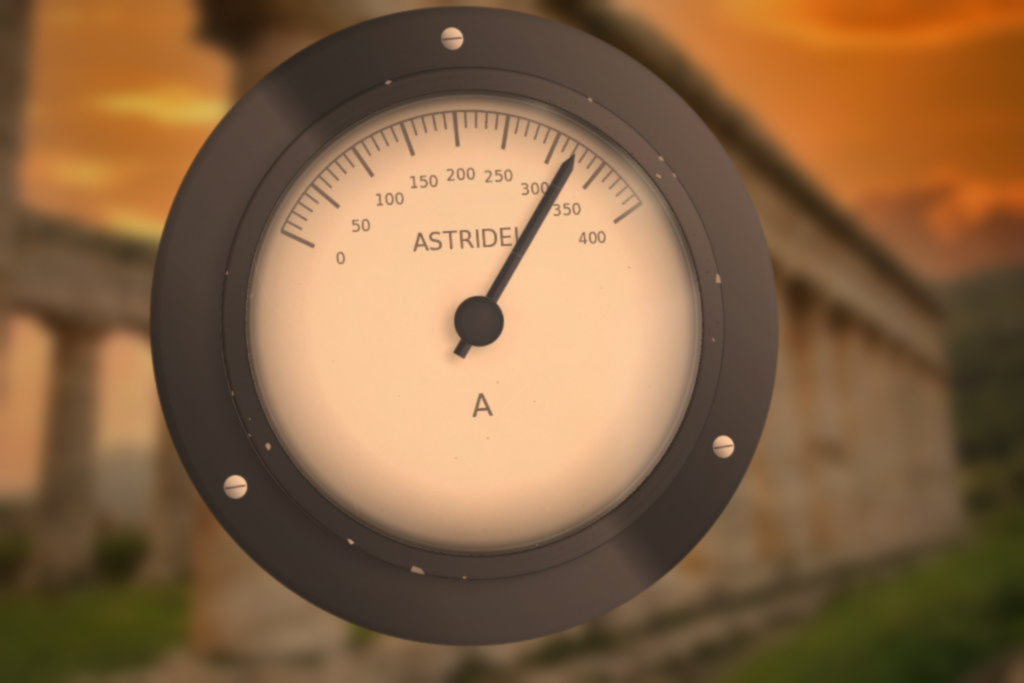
320 A
